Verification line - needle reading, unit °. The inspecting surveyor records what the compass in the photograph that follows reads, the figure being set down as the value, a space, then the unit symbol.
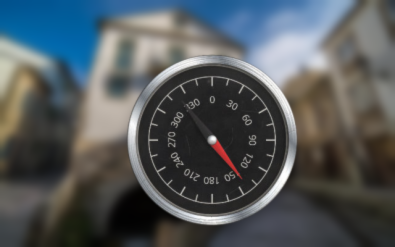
142.5 °
